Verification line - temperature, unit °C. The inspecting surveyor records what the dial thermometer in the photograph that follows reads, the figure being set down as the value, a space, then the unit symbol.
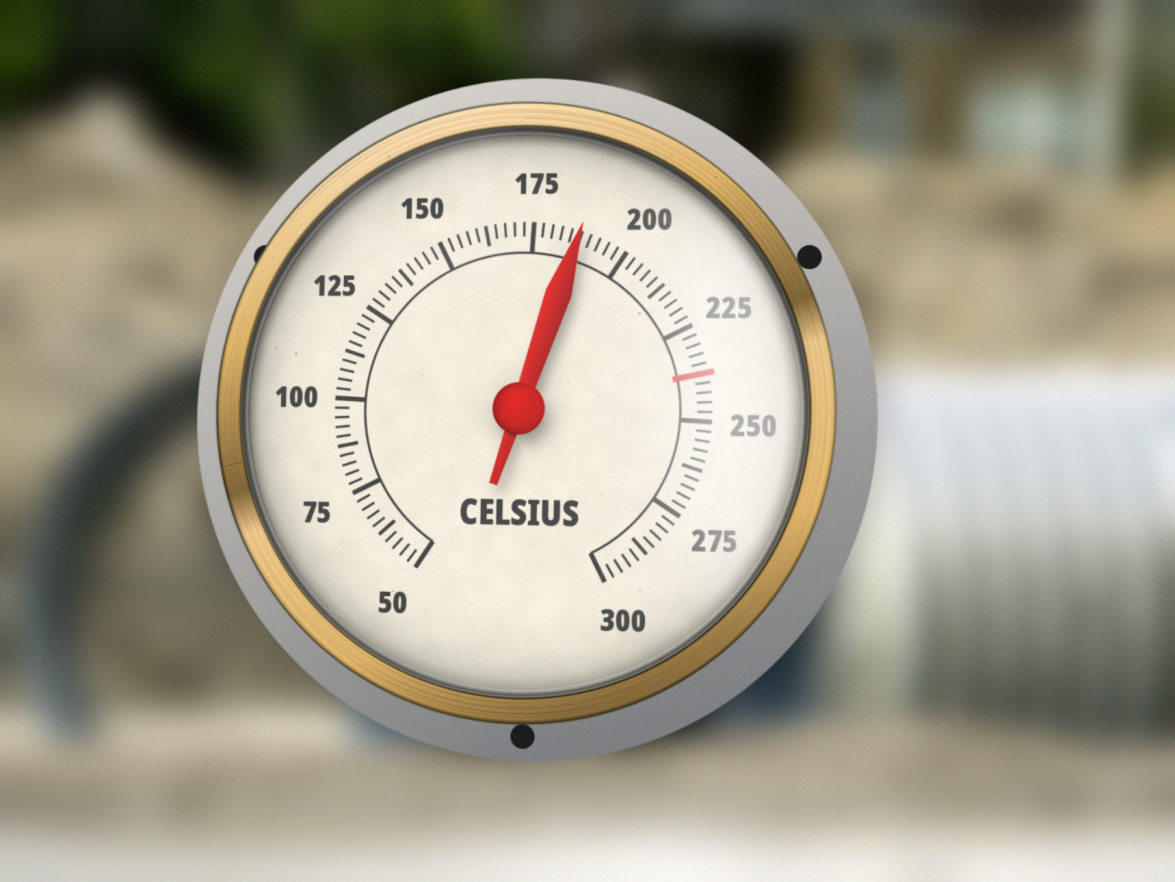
187.5 °C
